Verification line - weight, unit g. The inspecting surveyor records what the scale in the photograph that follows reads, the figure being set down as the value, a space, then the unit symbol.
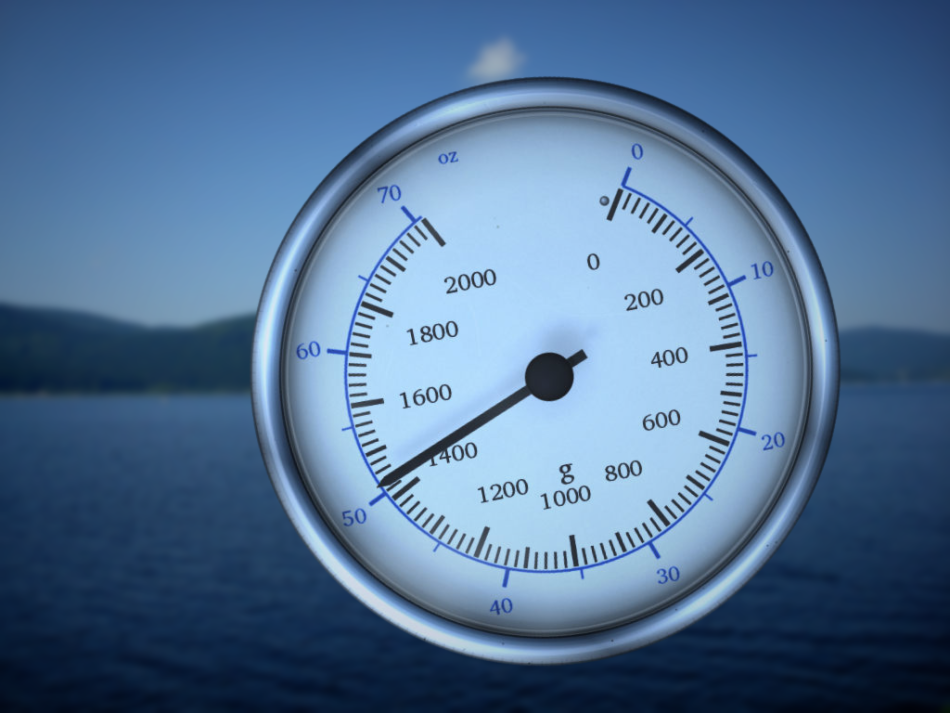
1440 g
